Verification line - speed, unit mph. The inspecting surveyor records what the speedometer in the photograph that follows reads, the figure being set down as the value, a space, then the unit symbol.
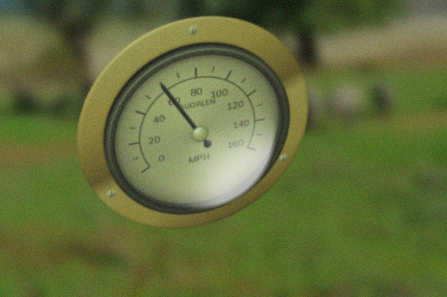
60 mph
